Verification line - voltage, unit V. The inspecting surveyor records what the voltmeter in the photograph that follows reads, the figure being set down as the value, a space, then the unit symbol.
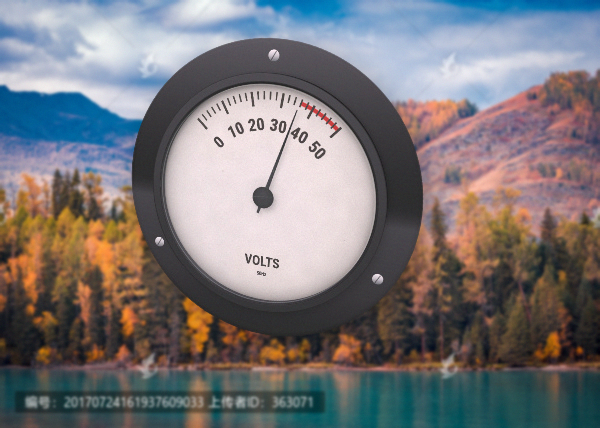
36 V
